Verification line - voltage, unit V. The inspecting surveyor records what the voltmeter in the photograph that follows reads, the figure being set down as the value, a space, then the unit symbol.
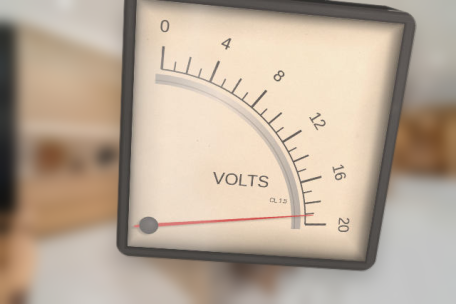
19 V
